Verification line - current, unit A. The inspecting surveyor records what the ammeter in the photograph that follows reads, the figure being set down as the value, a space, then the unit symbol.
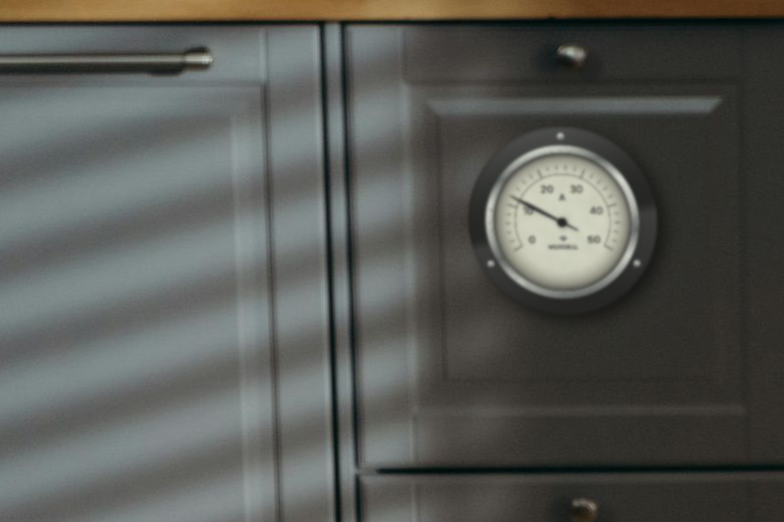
12 A
